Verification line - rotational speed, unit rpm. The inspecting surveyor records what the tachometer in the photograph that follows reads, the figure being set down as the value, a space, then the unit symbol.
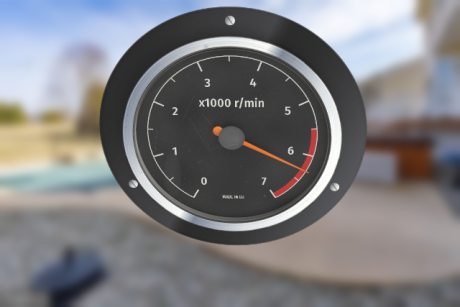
6250 rpm
